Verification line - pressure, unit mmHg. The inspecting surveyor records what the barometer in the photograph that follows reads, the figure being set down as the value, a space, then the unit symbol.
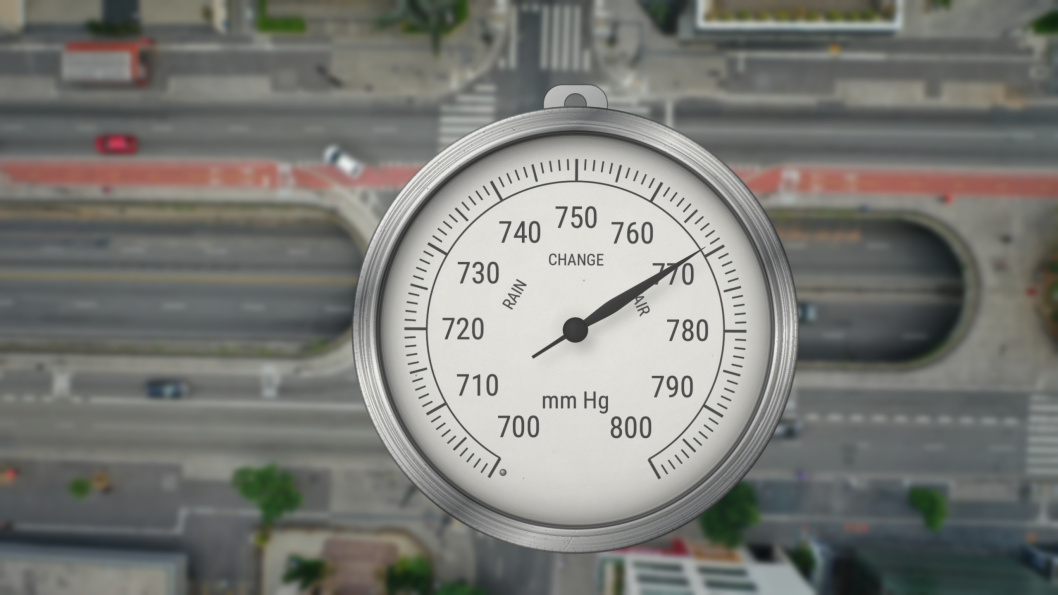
769 mmHg
